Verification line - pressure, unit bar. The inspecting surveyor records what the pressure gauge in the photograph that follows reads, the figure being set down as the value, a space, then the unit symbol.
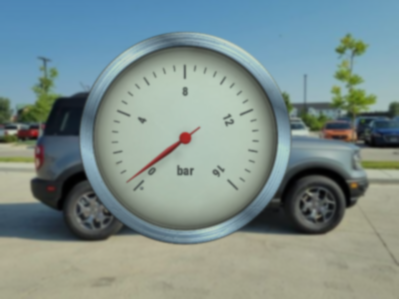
0.5 bar
